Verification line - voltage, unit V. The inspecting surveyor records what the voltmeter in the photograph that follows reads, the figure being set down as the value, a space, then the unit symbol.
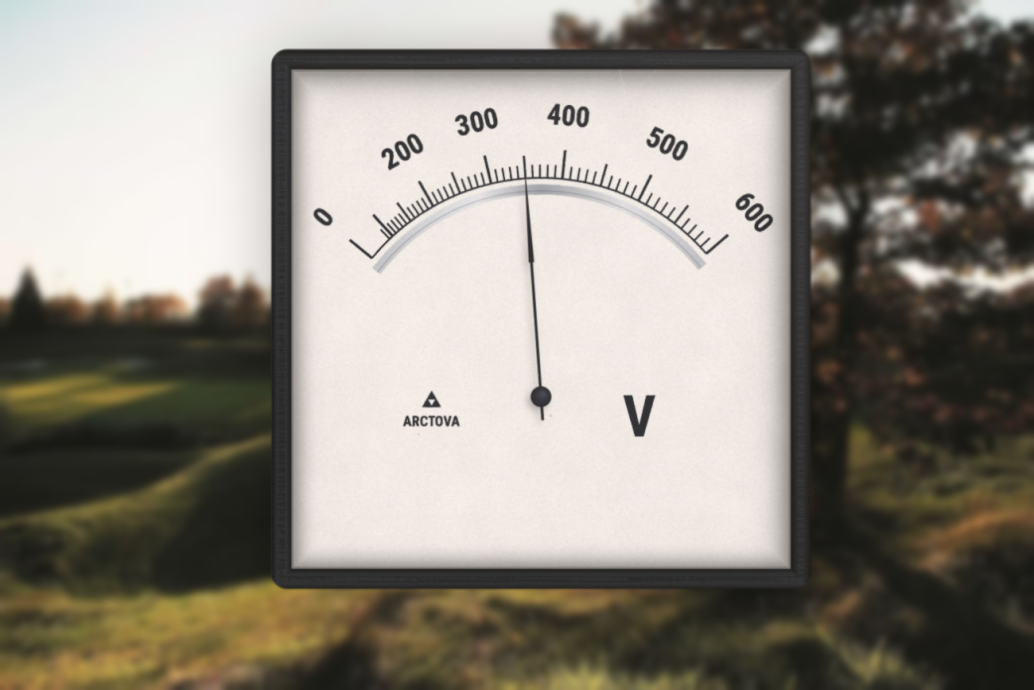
350 V
